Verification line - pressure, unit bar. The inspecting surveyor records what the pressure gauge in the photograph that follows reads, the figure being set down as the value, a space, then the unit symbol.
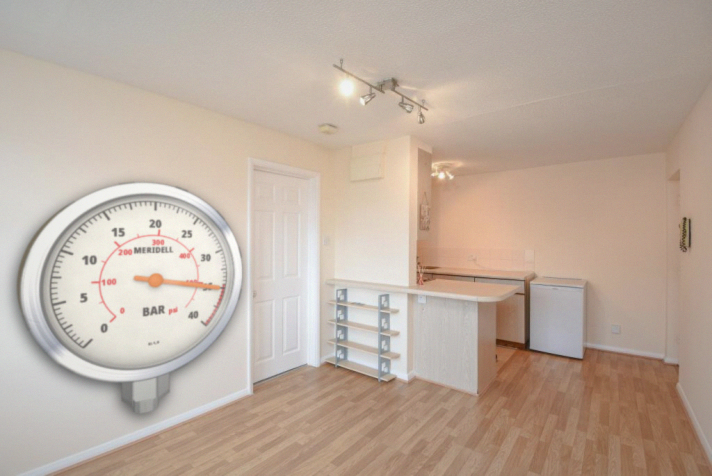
35 bar
